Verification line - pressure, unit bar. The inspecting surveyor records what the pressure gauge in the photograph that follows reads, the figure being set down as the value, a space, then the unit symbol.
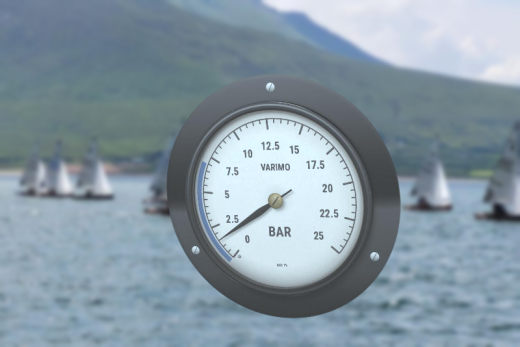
1.5 bar
